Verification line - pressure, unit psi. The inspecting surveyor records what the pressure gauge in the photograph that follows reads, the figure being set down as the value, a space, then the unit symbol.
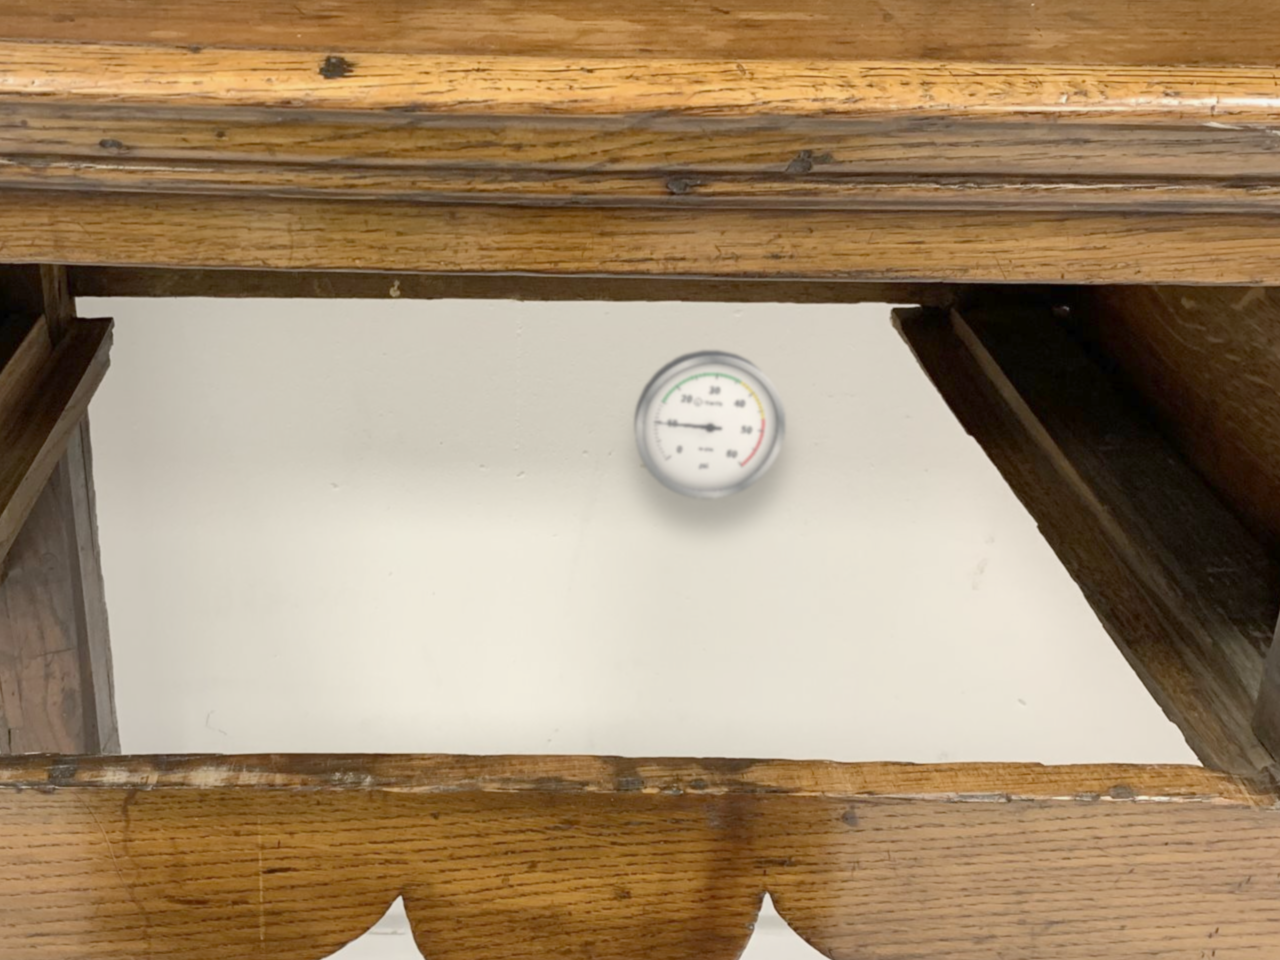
10 psi
